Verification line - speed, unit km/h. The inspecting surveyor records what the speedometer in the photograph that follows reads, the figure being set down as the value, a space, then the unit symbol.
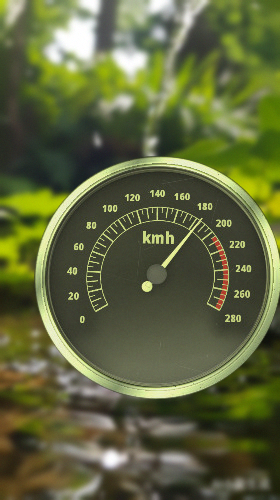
185 km/h
